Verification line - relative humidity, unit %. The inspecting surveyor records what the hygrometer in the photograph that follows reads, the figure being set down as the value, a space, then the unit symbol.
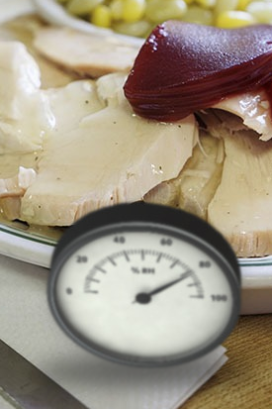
80 %
